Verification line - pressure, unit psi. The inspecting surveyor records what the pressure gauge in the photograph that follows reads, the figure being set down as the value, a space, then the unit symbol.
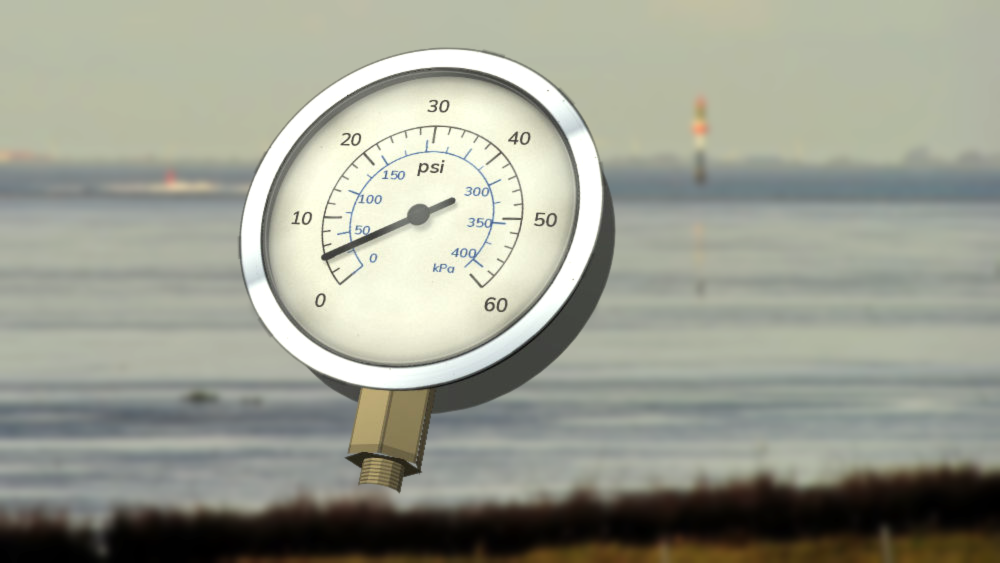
4 psi
